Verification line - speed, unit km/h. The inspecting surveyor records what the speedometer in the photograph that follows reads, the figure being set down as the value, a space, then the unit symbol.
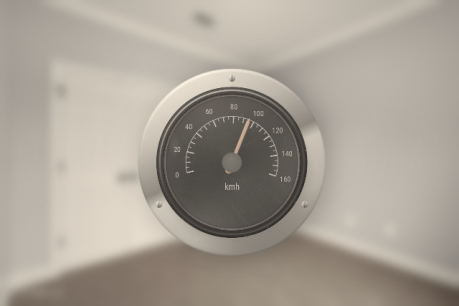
95 km/h
